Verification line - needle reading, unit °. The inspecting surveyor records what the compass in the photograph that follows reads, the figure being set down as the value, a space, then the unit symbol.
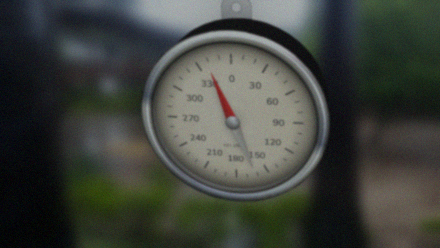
340 °
